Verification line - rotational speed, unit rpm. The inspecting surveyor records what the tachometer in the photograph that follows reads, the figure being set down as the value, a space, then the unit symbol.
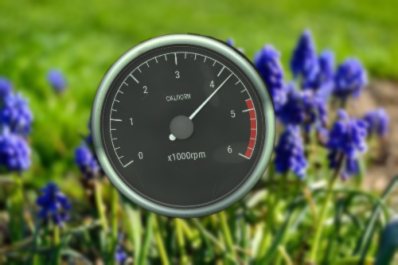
4200 rpm
